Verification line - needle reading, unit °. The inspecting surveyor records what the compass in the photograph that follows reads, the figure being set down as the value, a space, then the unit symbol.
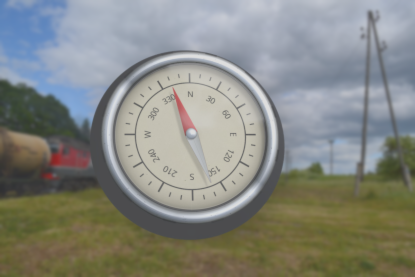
340 °
